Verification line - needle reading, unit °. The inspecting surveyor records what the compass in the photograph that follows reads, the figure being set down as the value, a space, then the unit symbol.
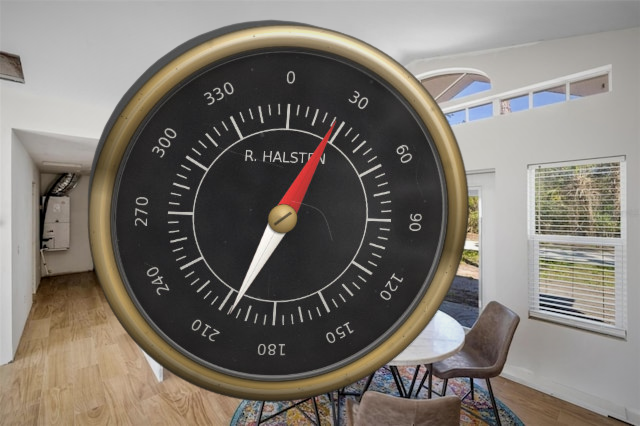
25 °
